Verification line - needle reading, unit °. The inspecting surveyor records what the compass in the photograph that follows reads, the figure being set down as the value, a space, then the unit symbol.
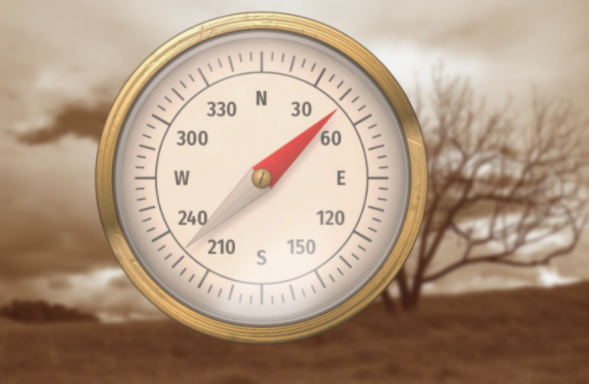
47.5 °
